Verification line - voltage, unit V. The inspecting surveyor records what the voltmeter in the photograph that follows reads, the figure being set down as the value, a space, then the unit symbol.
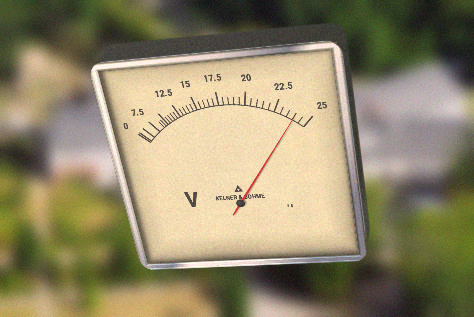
24 V
